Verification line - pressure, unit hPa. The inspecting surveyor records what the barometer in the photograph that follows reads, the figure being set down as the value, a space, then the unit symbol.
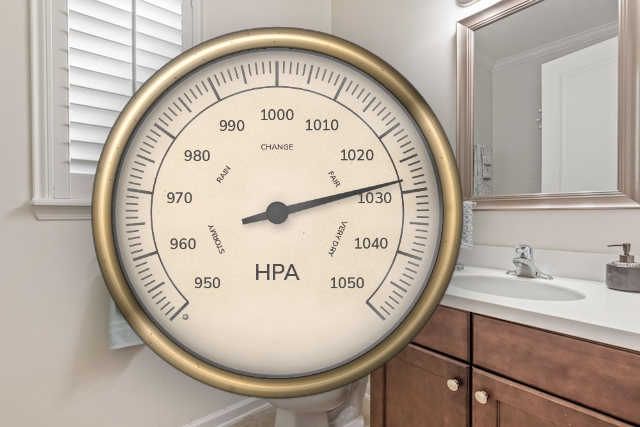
1028 hPa
